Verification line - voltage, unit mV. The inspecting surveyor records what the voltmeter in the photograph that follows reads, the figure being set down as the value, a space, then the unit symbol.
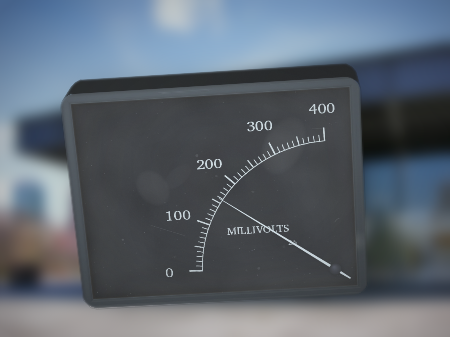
160 mV
